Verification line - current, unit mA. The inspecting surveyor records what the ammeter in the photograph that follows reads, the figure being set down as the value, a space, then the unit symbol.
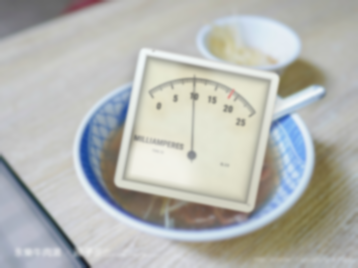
10 mA
